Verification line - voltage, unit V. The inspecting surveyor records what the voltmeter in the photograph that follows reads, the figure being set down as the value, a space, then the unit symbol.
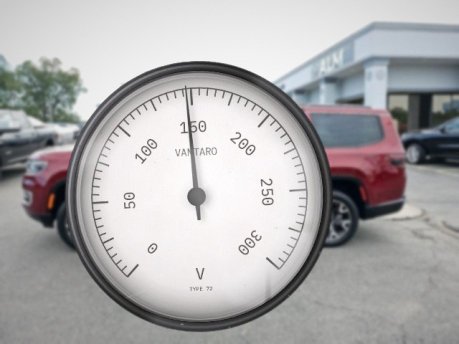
147.5 V
